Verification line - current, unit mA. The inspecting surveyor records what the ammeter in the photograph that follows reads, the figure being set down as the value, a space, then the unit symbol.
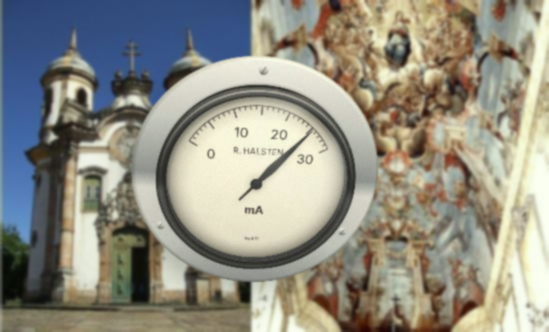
25 mA
